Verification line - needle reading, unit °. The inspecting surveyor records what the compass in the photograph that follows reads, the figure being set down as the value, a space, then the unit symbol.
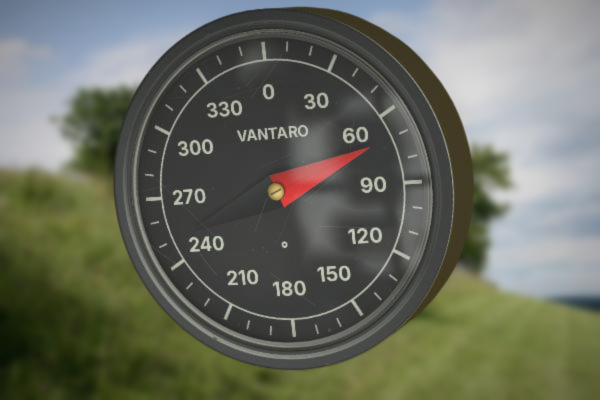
70 °
